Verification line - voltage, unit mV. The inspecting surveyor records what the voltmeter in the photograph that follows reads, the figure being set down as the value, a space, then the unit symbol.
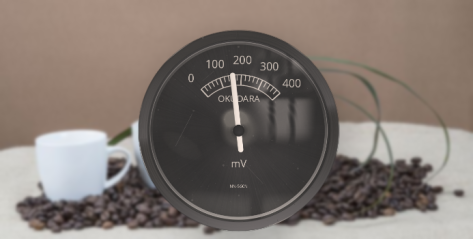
160 mV
